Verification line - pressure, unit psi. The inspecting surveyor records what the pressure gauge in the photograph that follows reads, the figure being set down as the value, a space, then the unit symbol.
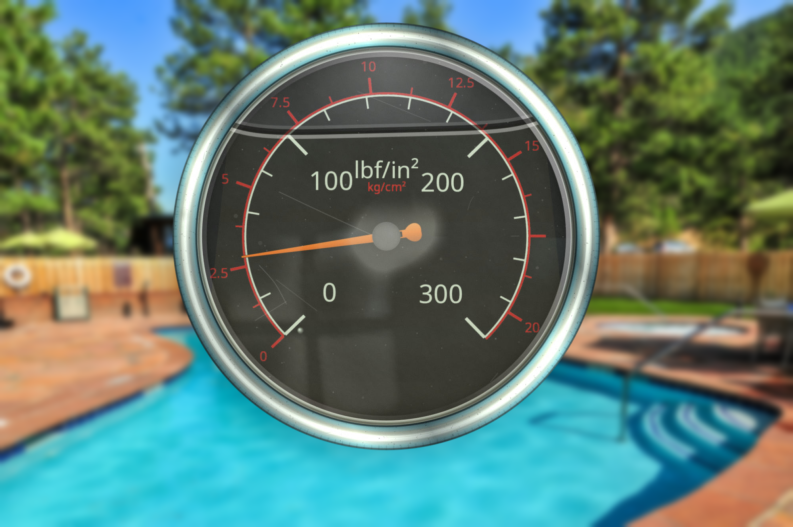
40 psi
